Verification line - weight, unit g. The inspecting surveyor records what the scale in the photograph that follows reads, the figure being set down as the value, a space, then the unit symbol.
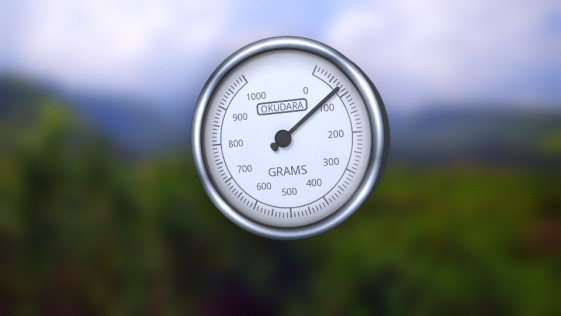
80 g
